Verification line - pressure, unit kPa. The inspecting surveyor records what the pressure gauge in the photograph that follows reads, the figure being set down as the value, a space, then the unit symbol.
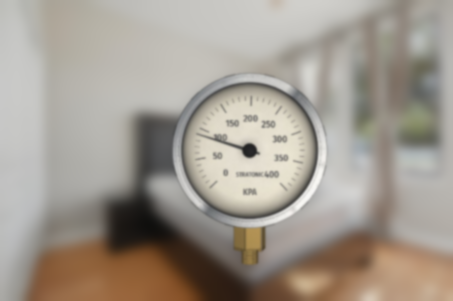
90 kPa
